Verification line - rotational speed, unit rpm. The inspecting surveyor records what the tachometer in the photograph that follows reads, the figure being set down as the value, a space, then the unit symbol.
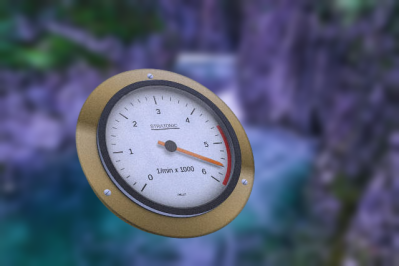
5600 rpm
